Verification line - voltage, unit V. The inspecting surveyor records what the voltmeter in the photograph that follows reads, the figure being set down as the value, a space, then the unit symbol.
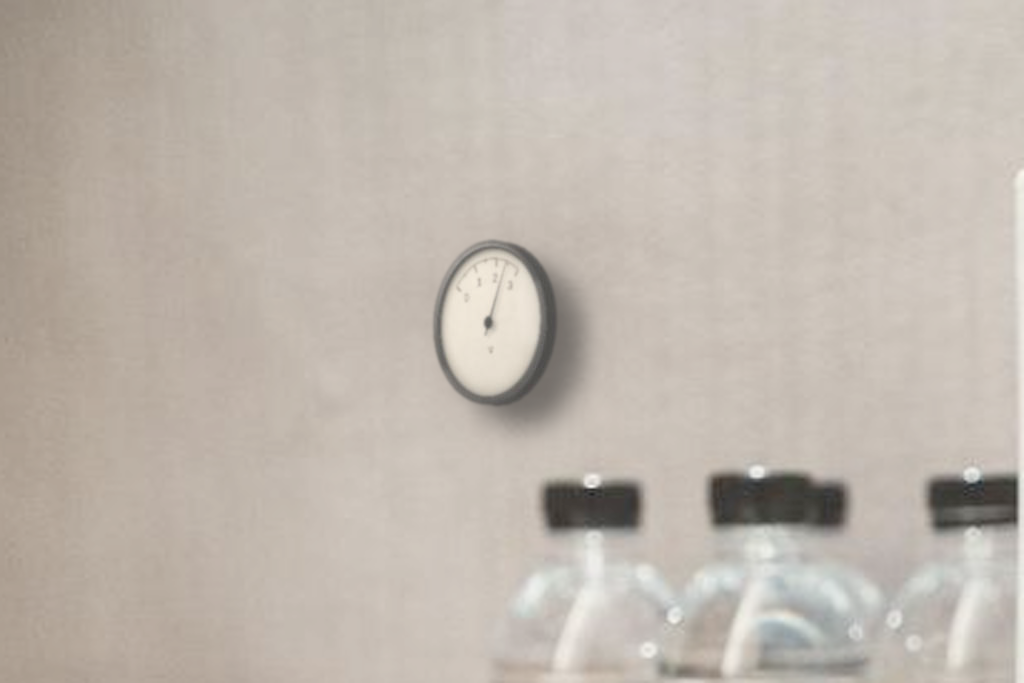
2.5 V
